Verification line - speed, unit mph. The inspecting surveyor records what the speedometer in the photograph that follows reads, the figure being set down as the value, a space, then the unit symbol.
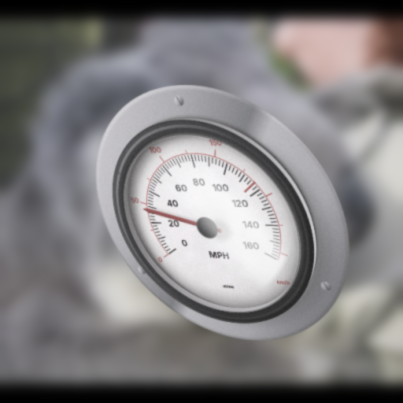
30 mph
